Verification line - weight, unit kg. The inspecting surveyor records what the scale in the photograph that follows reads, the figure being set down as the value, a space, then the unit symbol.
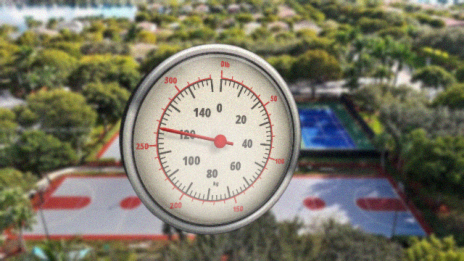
120 kg
